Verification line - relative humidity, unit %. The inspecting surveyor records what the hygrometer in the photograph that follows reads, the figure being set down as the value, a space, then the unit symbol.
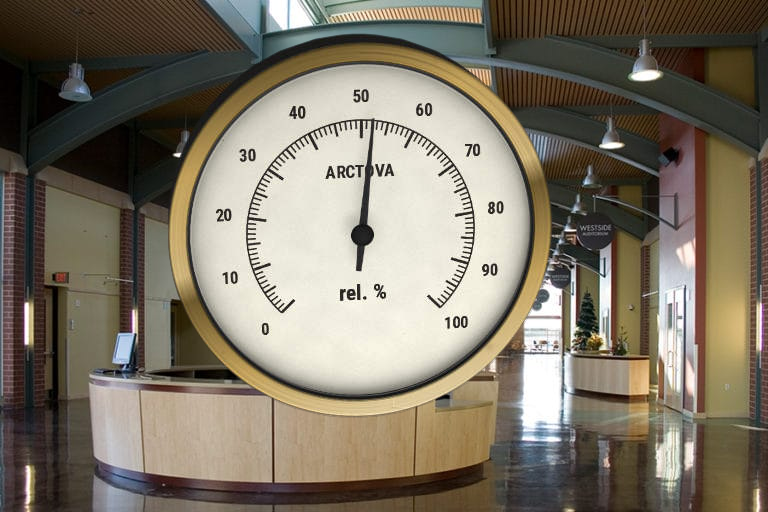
52 %
